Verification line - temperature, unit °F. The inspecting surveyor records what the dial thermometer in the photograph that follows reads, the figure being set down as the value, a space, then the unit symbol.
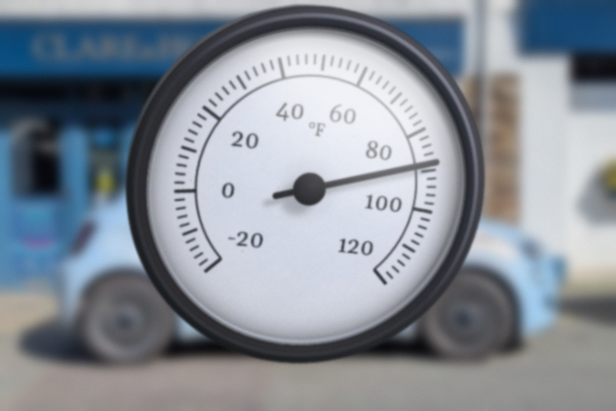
88 °F
